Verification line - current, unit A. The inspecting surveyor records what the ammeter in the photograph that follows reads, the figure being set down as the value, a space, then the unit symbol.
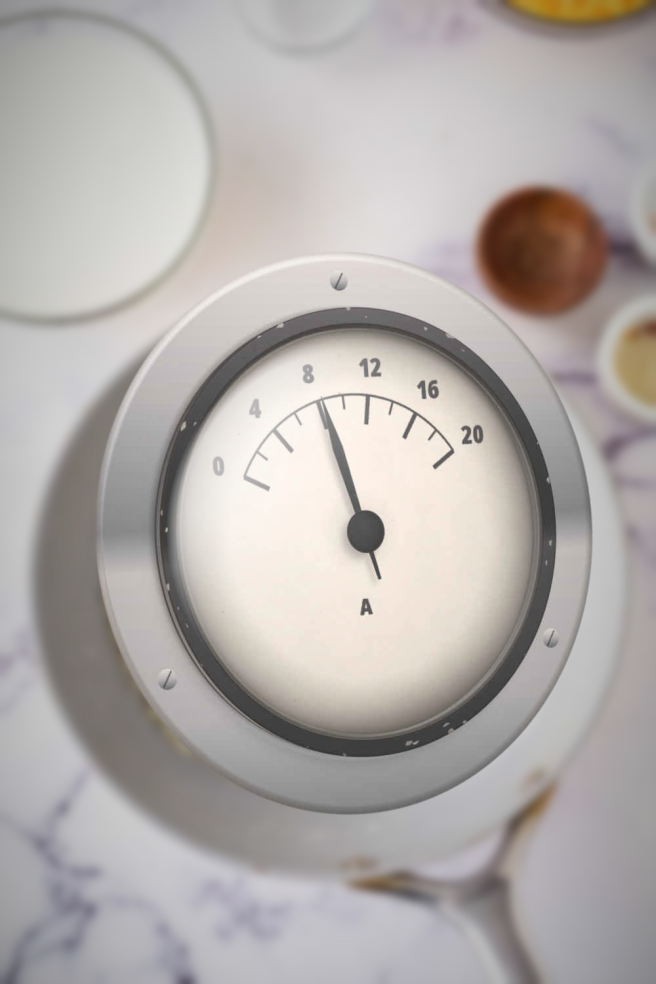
8 A
